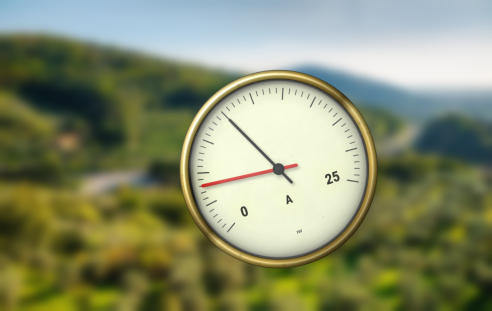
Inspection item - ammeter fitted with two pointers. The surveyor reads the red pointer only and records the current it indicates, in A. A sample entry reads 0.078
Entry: 4
